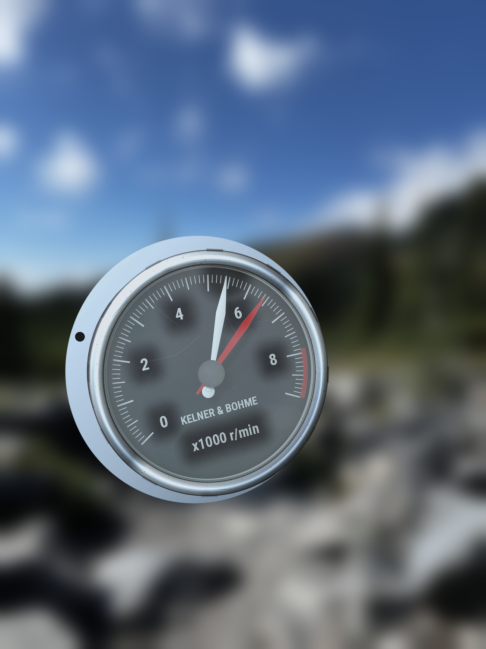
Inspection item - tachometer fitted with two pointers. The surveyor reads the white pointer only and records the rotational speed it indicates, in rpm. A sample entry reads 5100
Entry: 5400
